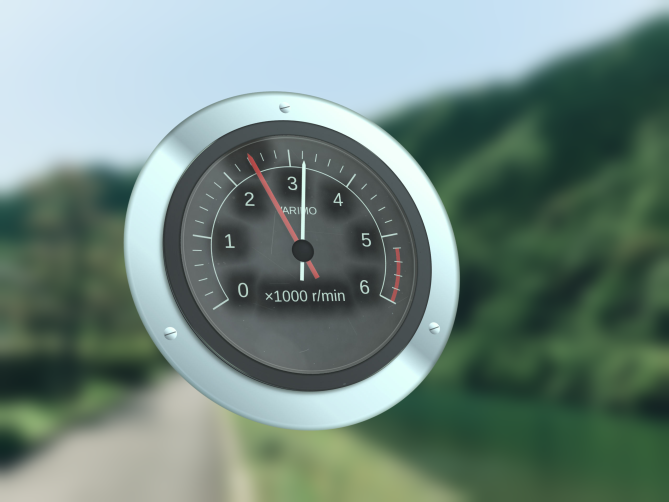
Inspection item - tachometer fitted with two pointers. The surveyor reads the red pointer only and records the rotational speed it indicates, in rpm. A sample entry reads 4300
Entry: 2400
